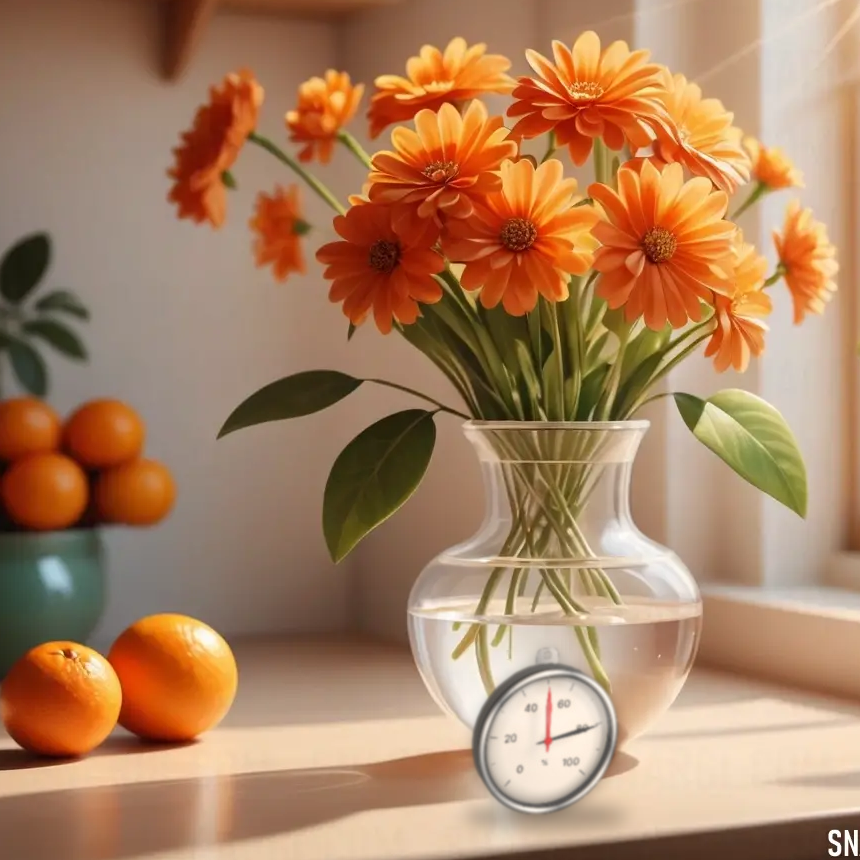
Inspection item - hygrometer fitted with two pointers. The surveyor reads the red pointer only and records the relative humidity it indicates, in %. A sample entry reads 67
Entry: 50
